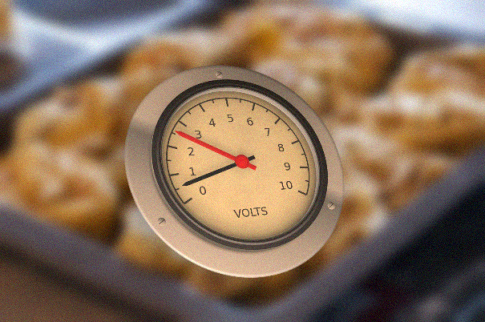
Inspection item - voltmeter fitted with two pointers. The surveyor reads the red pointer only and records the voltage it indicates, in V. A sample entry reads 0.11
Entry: 2.5
